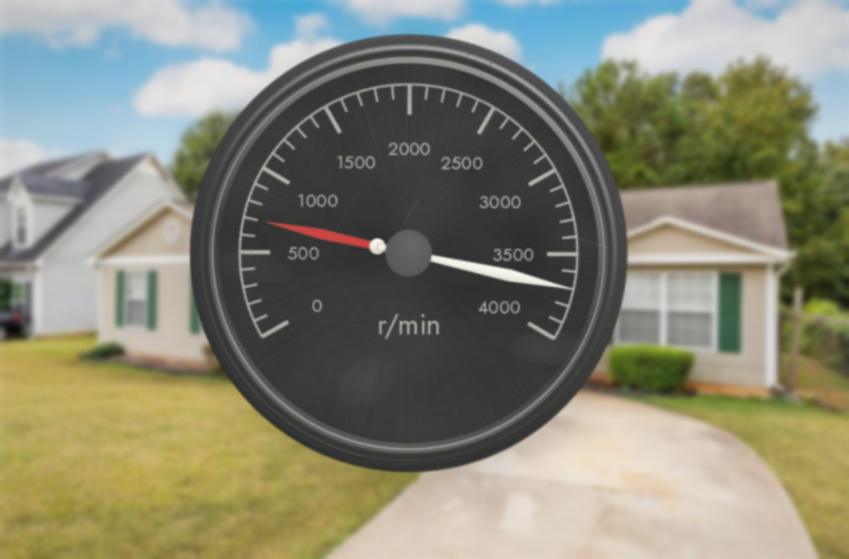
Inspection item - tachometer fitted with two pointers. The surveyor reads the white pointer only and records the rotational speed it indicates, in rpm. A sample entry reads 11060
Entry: 3700
